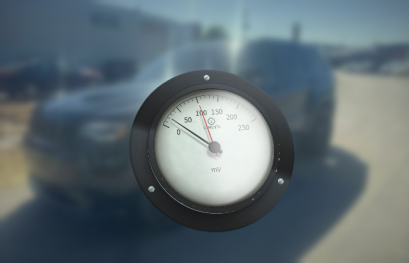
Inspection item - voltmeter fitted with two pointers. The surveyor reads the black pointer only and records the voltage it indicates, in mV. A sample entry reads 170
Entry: 20
